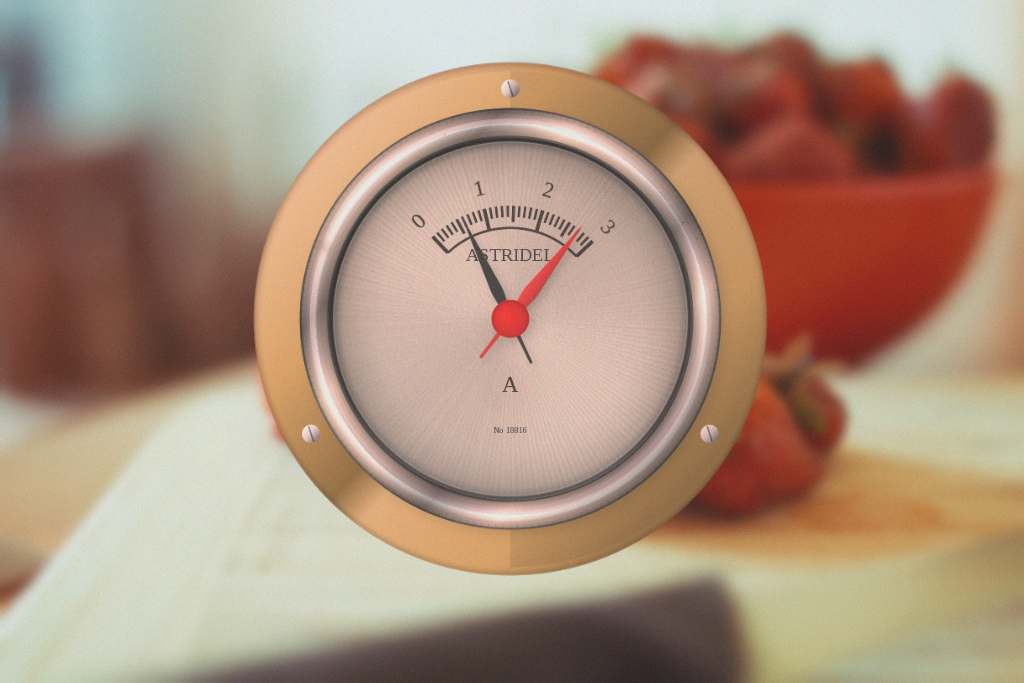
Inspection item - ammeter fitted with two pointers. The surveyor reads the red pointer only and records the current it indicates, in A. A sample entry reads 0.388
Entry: 2.7
